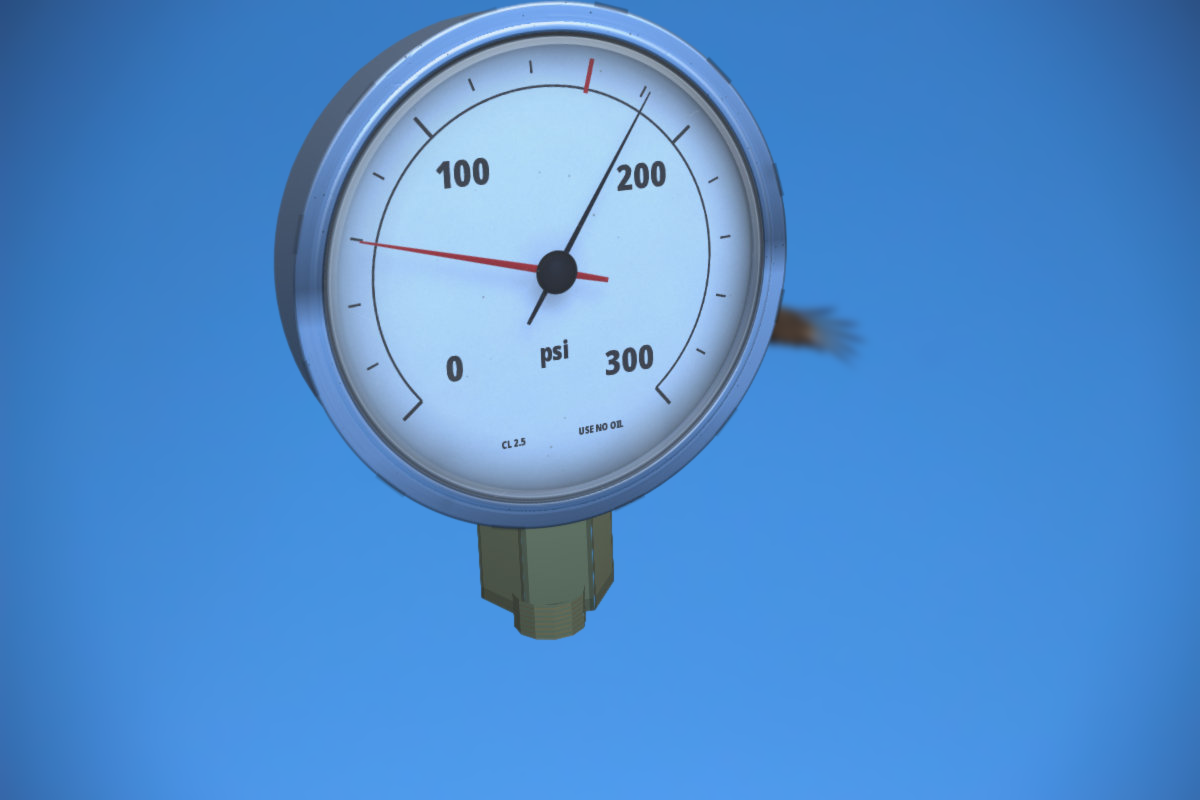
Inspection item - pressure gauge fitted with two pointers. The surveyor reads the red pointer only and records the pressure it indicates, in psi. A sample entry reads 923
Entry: 60
